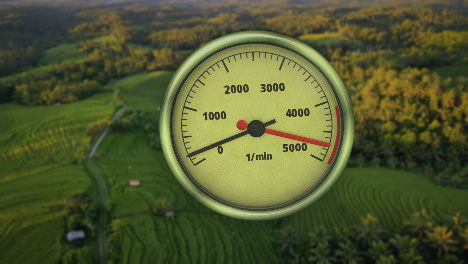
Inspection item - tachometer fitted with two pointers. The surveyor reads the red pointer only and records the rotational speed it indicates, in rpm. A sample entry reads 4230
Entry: 4700
